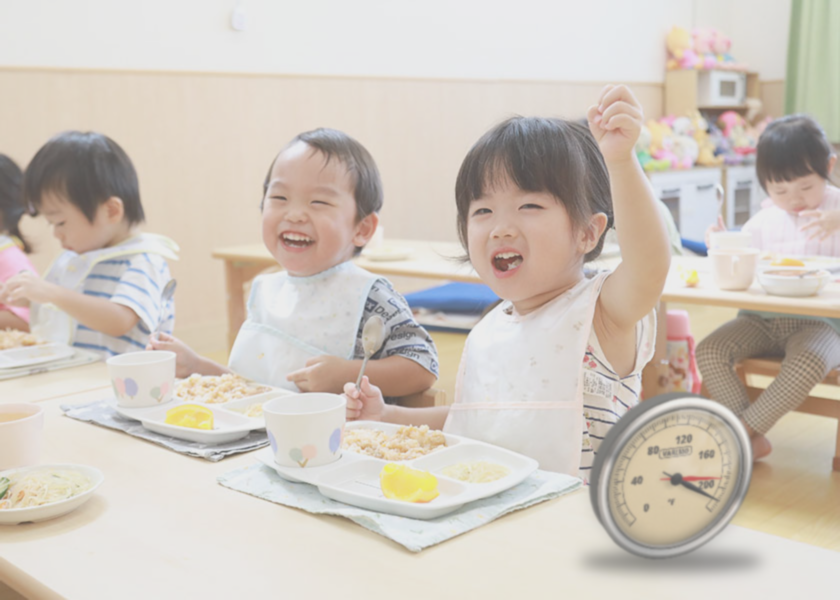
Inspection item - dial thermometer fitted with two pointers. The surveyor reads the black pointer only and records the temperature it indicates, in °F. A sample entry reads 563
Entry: 210
